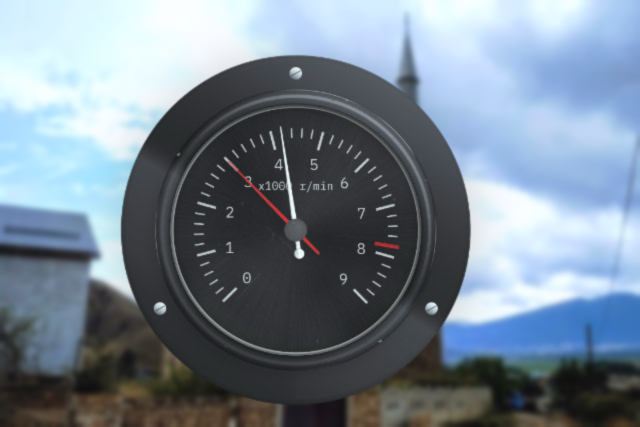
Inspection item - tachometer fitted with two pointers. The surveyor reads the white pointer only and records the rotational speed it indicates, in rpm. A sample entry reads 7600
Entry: 4200
